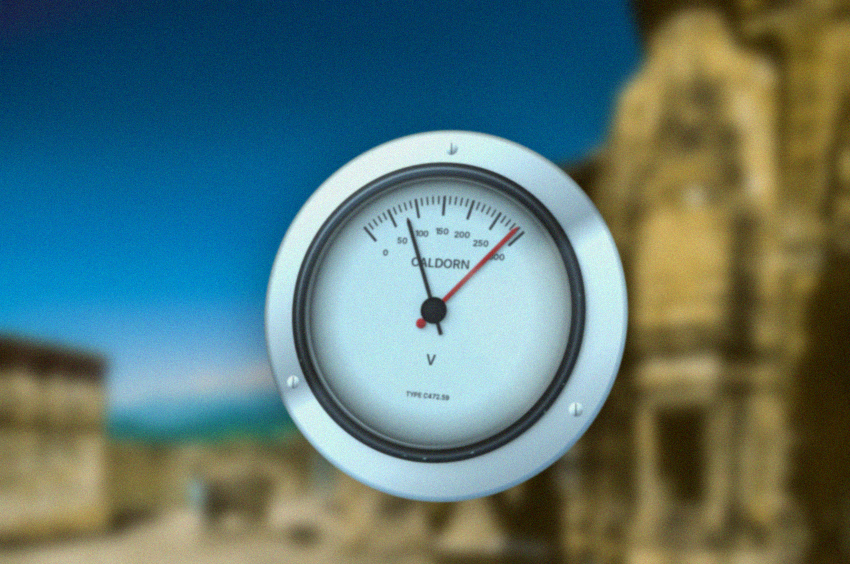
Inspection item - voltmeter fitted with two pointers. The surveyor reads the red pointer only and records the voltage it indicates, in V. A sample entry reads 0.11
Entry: 290
